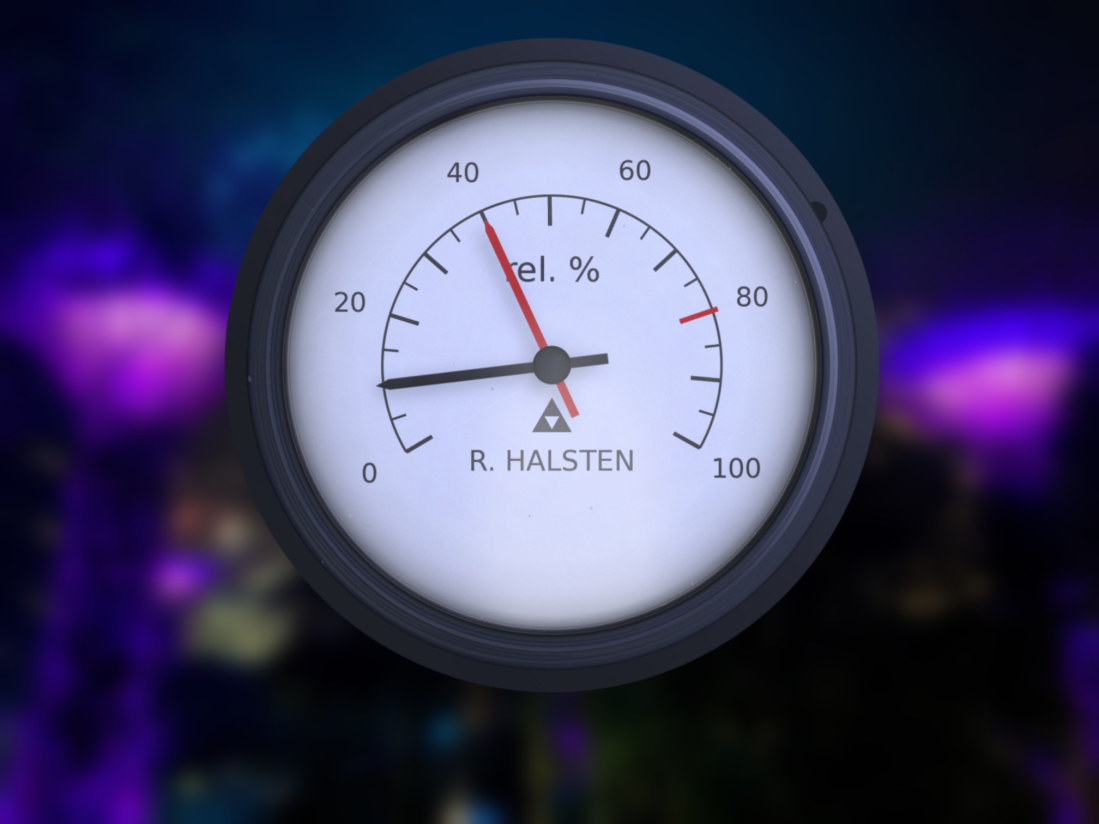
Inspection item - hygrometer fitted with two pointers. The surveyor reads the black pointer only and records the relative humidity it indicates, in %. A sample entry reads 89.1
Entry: 10
